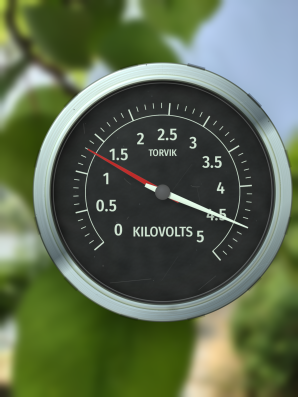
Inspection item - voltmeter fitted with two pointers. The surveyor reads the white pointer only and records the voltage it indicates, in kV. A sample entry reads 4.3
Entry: 4.5
